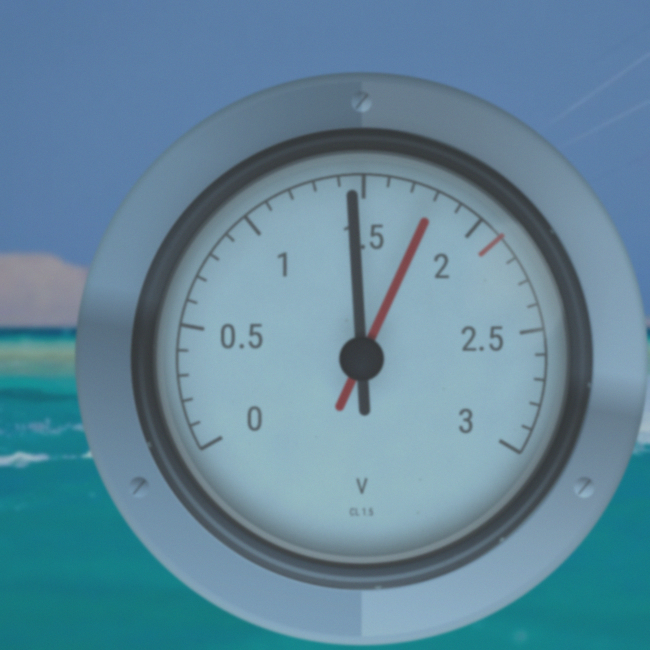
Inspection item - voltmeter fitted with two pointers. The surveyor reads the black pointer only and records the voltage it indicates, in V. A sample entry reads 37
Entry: 1.45
